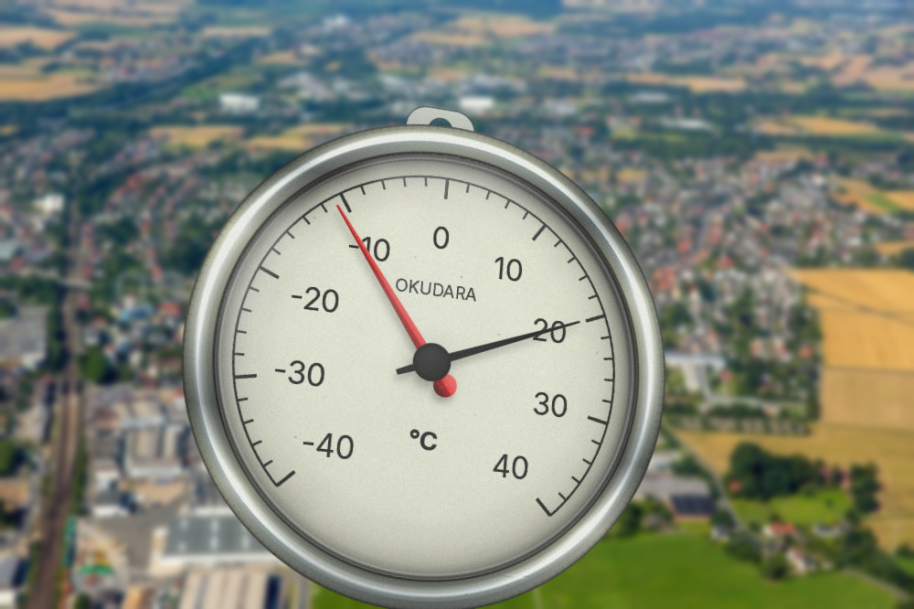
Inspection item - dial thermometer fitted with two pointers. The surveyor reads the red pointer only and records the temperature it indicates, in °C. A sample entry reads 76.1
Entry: -11
